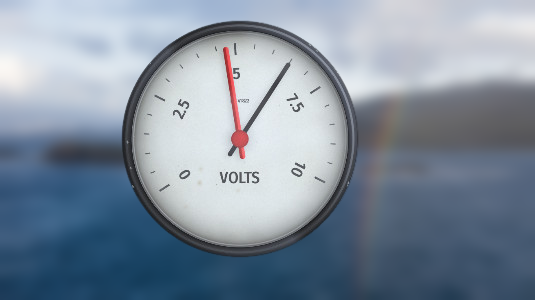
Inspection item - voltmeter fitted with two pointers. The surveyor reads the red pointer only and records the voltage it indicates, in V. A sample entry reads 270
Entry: 4.75
